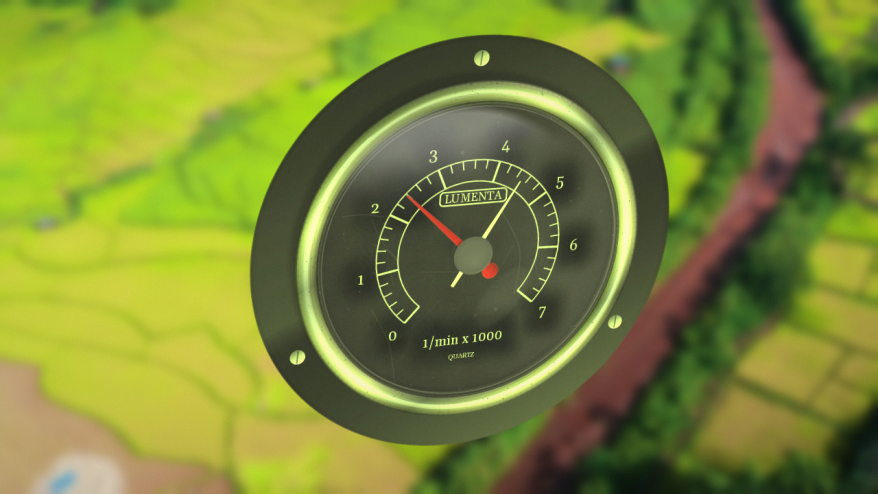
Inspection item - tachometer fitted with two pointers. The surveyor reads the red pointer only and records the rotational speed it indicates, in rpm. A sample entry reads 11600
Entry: 2400
